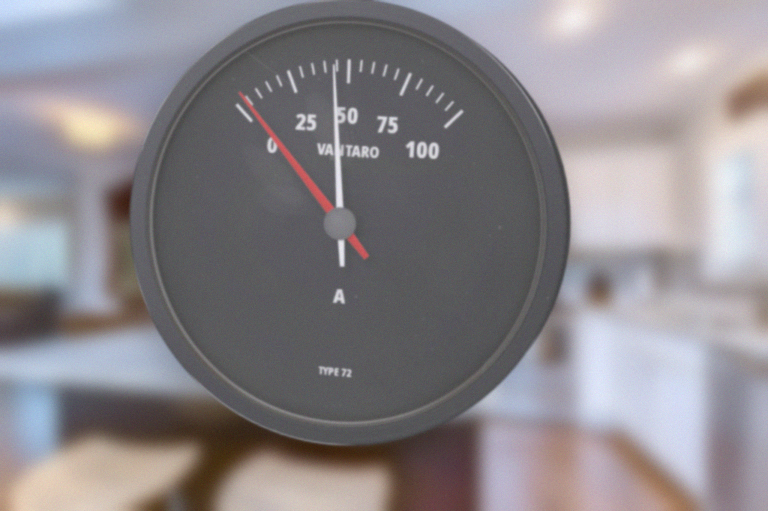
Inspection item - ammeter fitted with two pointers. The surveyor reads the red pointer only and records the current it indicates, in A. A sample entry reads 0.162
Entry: 5
